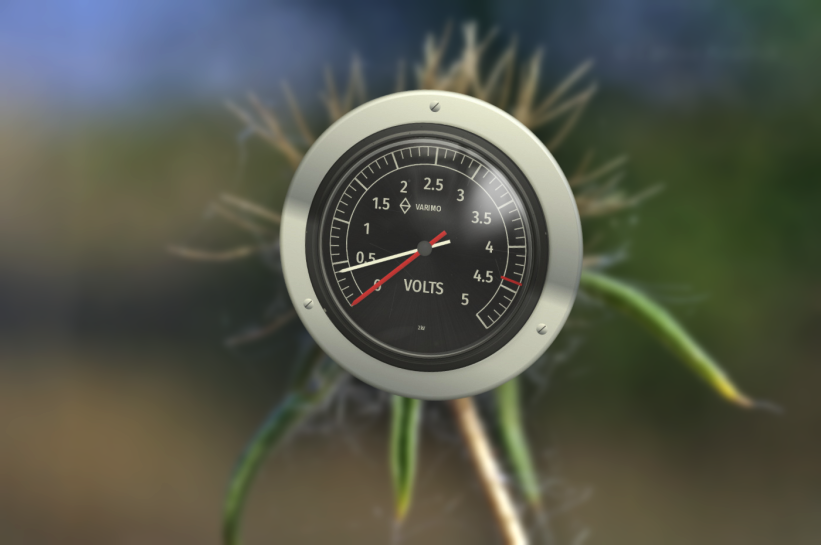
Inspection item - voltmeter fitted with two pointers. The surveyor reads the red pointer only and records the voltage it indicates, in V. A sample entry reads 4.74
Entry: 0
